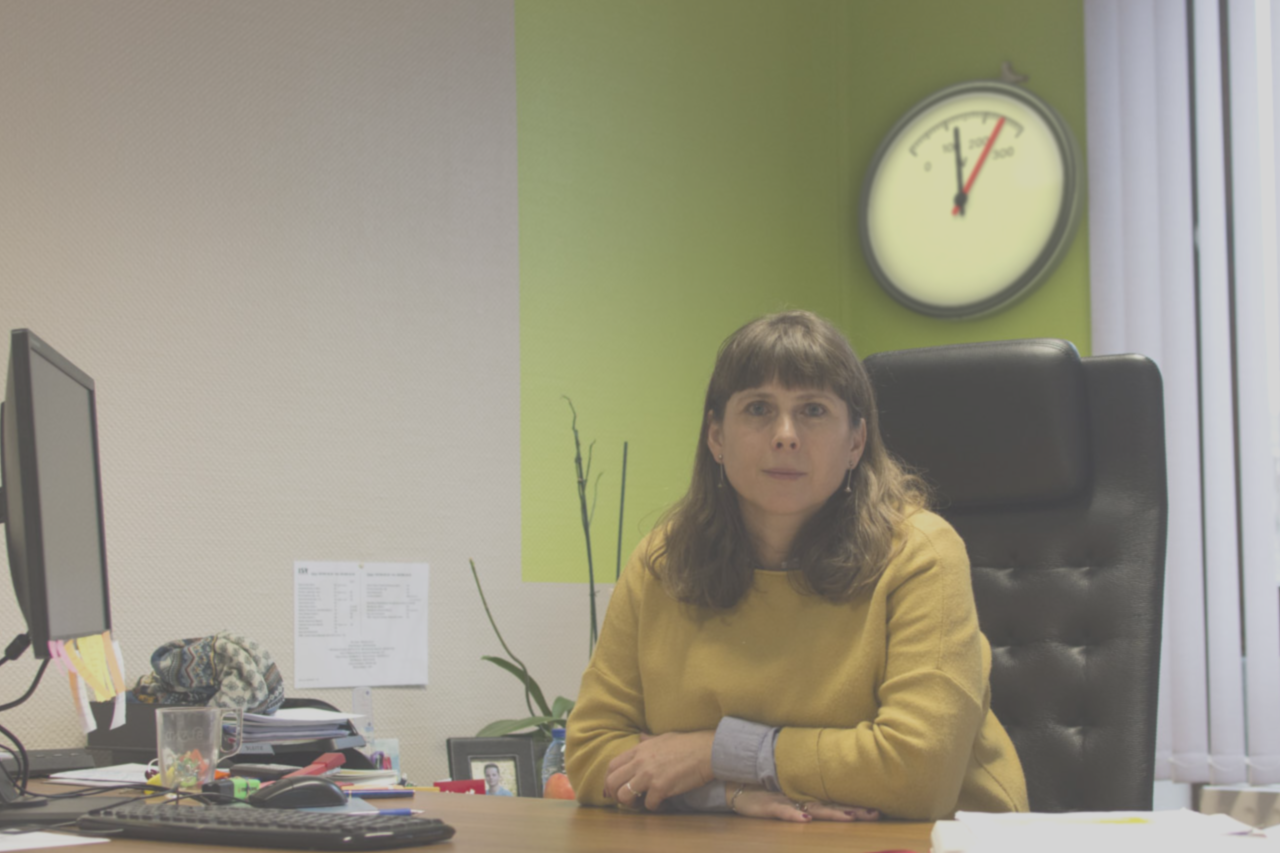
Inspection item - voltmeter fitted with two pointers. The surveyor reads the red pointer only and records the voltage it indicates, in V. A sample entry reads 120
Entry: 250
